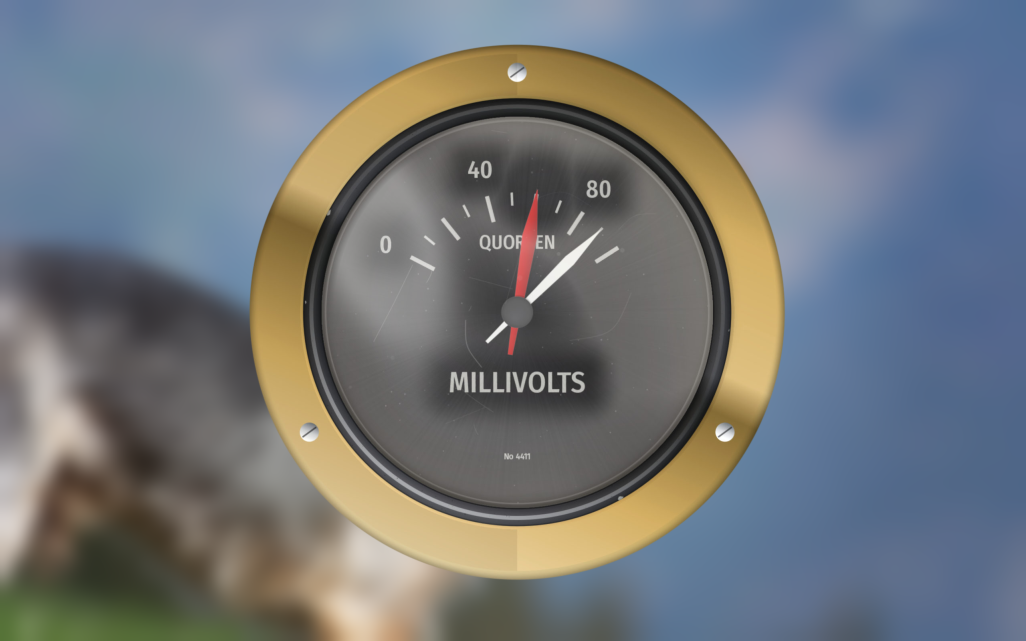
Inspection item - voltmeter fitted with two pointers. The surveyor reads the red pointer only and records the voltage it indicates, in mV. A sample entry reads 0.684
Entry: 60
